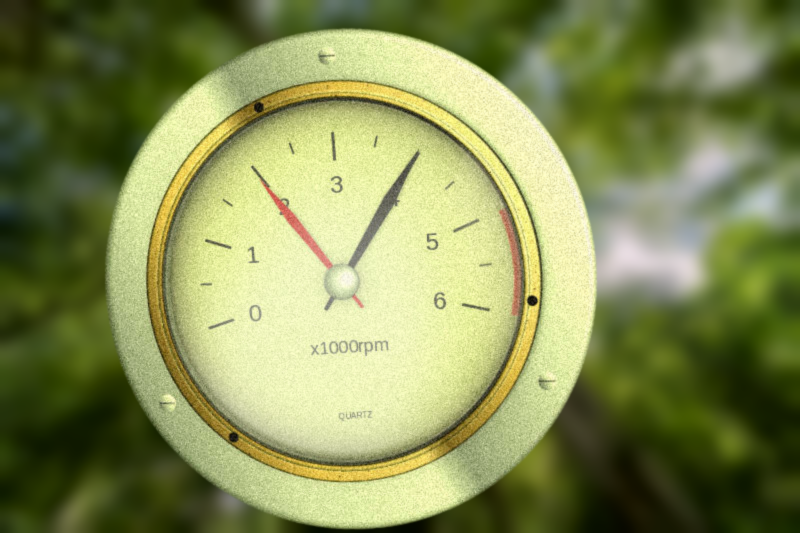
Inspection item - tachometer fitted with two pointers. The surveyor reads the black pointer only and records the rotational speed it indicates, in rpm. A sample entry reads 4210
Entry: 4000
